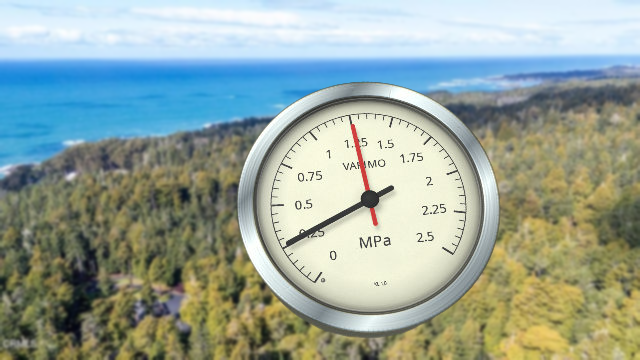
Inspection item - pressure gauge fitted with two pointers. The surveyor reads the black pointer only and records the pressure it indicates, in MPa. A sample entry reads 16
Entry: 0.25
